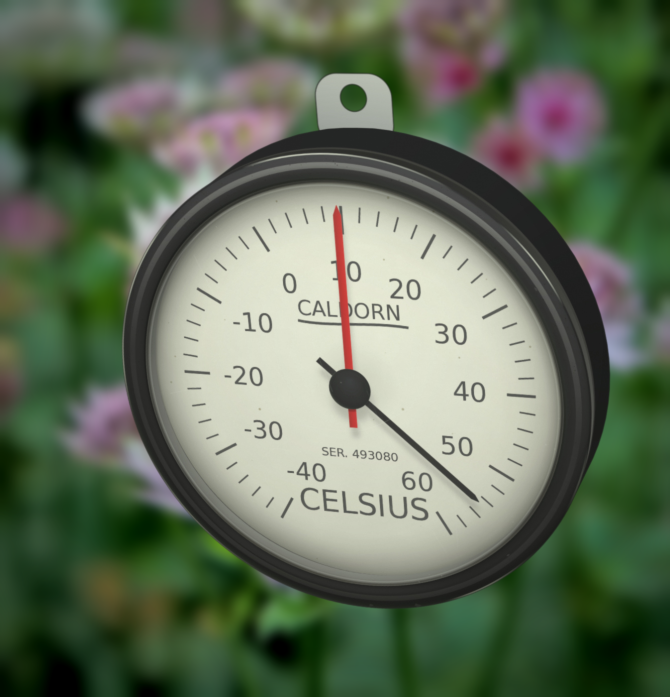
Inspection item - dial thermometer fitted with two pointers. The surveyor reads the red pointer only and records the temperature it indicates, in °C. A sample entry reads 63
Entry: 10
